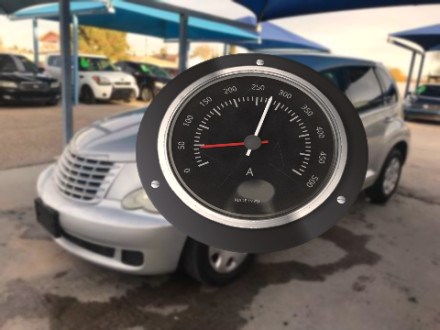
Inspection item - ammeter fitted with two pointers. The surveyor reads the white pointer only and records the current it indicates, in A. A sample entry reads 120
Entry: 280
